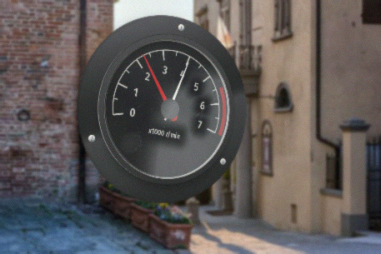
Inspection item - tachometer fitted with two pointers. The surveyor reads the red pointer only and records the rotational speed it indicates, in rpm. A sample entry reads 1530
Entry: 2250
